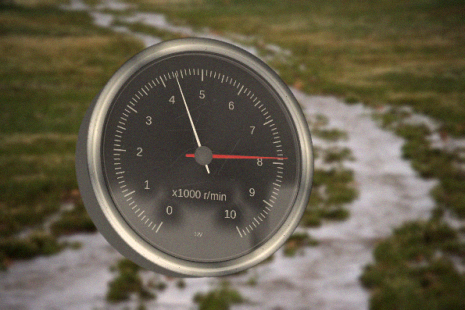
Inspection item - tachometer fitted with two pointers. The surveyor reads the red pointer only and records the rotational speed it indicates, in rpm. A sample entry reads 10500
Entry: 7900
